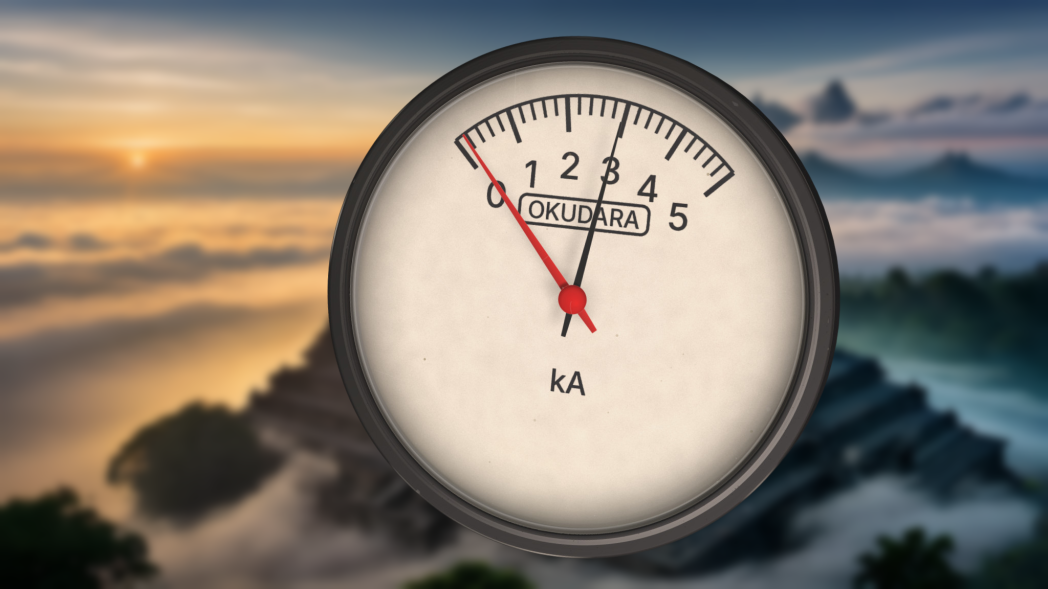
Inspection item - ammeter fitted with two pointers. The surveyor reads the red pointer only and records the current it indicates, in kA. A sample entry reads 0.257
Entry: 0.2
